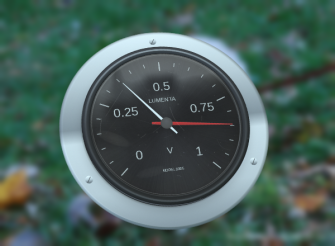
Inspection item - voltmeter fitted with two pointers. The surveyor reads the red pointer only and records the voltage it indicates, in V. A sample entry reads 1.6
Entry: 0.85
